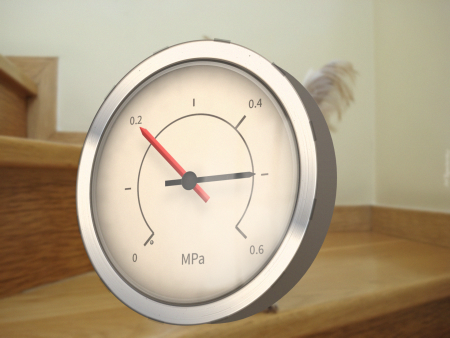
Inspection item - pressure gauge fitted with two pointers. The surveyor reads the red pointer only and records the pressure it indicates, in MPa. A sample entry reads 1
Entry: 0.2
